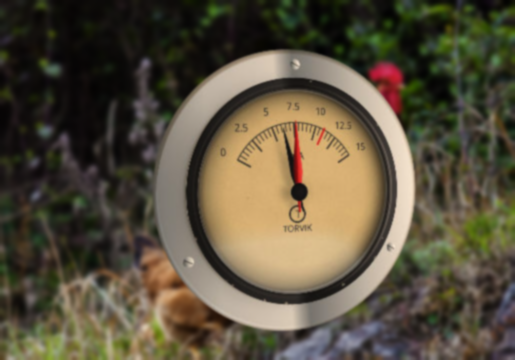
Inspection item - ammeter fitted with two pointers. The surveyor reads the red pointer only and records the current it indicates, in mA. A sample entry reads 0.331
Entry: 7.5
